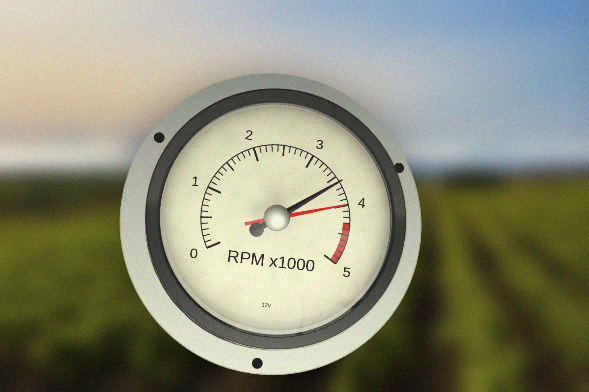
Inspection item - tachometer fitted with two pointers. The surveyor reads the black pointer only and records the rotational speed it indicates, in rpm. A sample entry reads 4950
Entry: 3600
